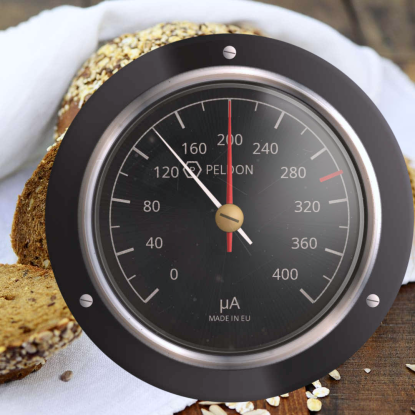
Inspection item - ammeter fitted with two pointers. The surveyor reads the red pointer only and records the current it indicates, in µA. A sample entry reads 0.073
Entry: 200
